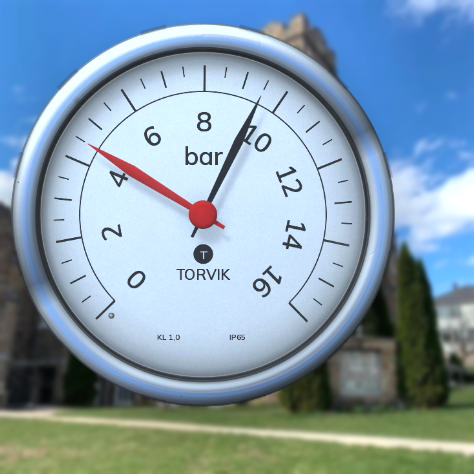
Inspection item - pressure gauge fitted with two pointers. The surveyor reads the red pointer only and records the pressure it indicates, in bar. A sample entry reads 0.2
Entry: 4.5
